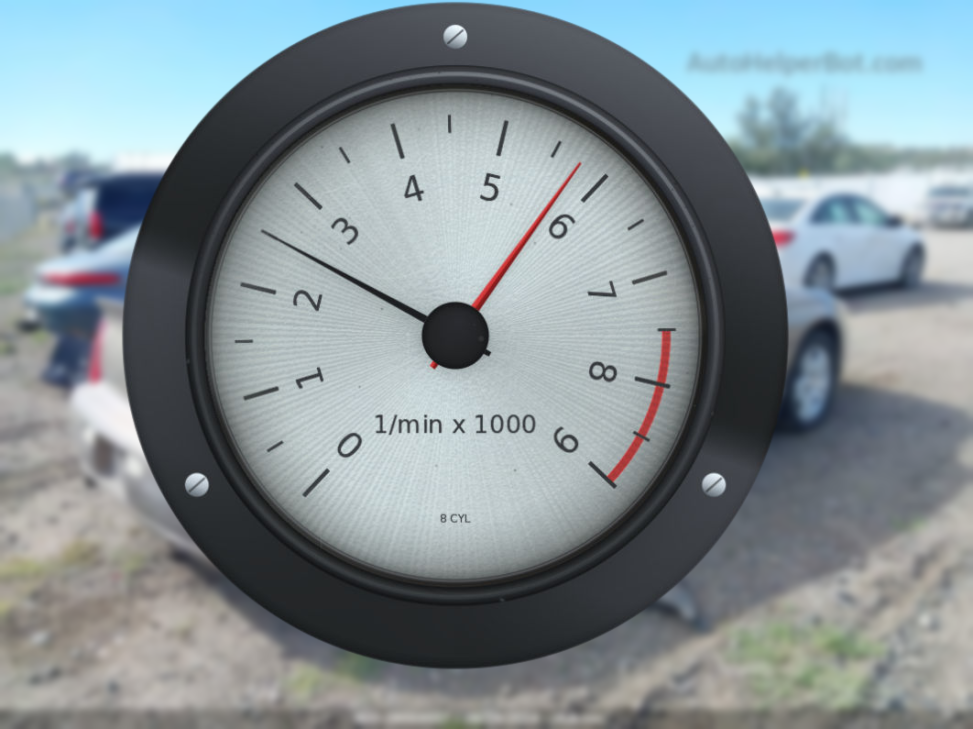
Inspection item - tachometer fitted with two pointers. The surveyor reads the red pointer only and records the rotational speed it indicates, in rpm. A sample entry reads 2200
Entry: 5750
